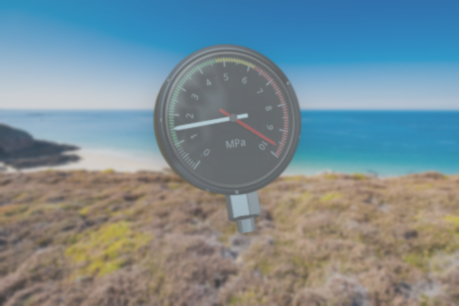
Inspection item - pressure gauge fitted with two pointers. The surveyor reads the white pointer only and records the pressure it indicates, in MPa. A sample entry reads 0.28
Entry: 1.5
